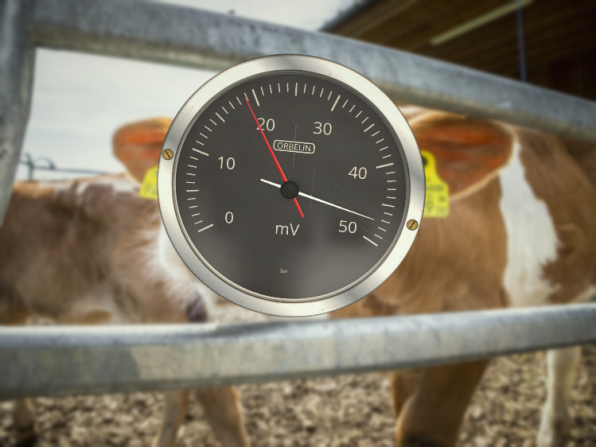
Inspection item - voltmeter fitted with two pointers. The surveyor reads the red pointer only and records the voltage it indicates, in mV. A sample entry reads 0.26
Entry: 19
